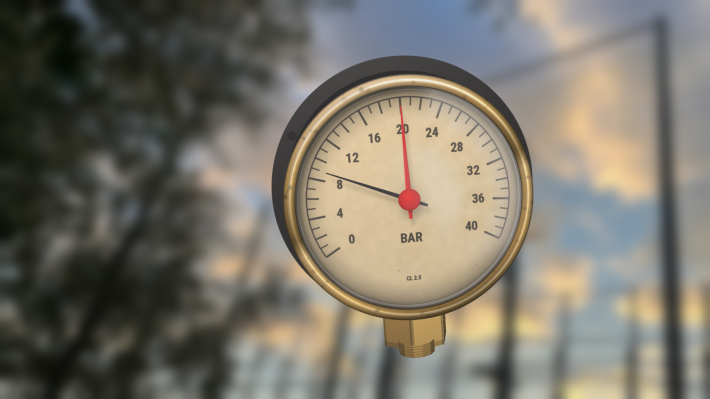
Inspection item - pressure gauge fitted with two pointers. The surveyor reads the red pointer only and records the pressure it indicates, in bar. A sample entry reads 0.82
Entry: 20
